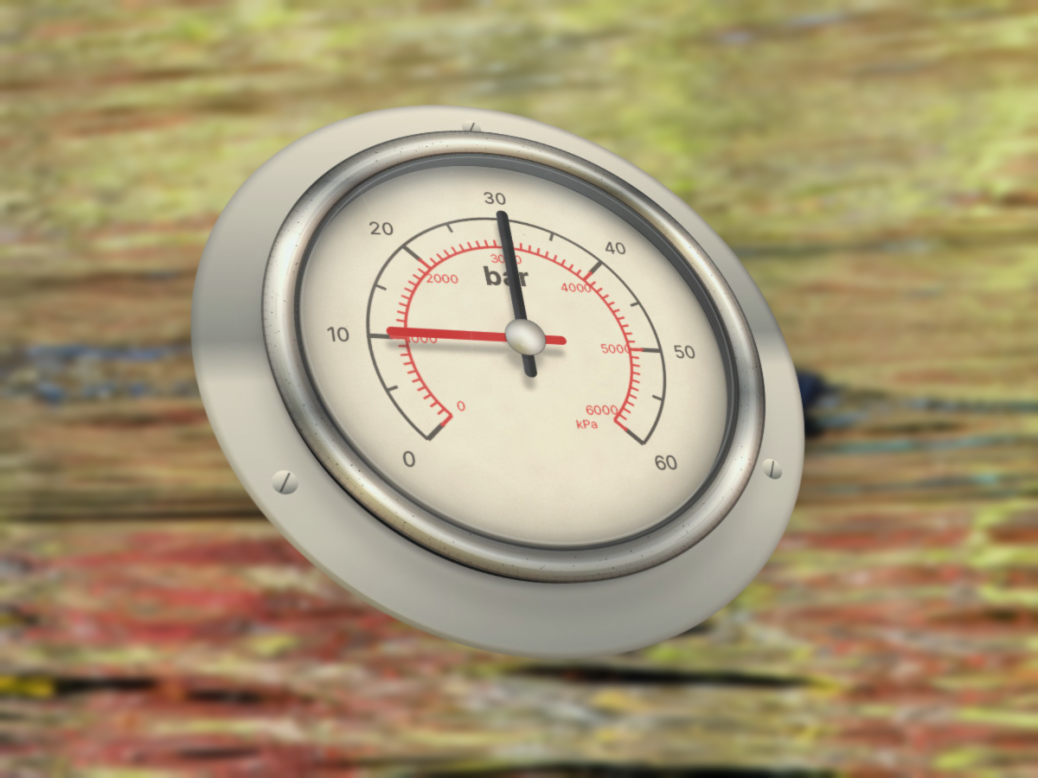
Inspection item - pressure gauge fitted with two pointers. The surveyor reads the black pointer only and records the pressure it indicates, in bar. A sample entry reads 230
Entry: 30
